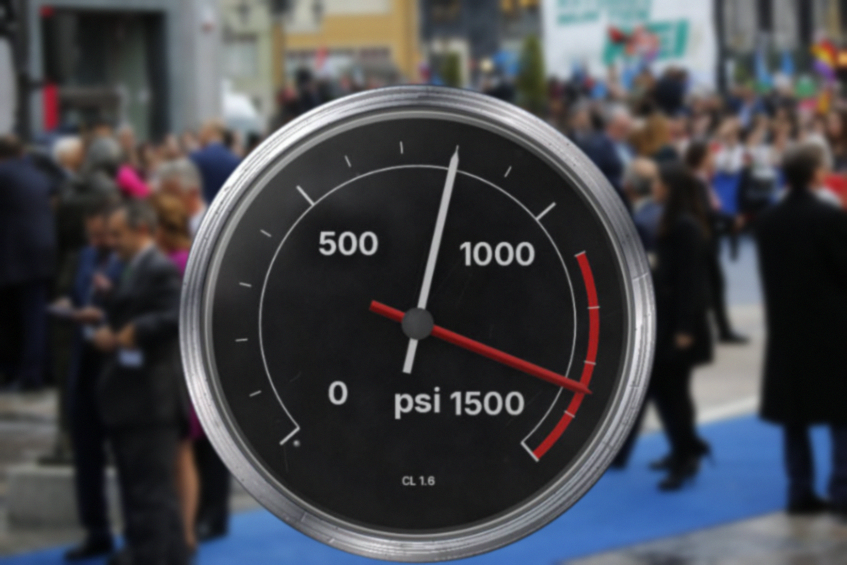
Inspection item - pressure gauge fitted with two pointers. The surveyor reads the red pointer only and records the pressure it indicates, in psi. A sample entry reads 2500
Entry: 1350
